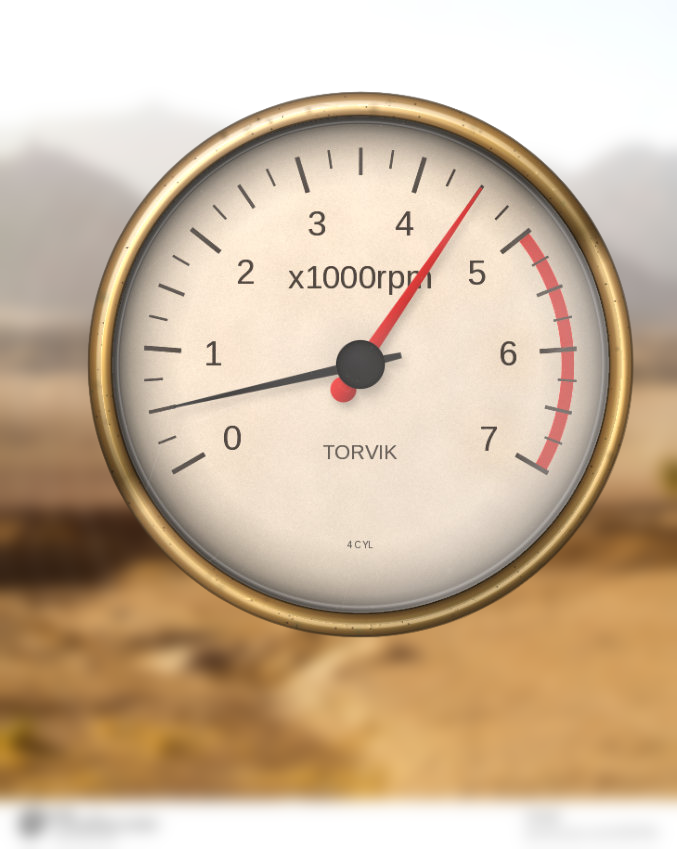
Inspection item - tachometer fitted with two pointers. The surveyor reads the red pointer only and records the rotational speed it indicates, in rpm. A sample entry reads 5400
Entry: 4500
